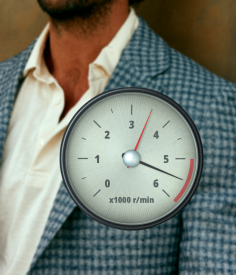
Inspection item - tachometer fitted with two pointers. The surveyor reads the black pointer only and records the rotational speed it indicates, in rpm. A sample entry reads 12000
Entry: 5500
